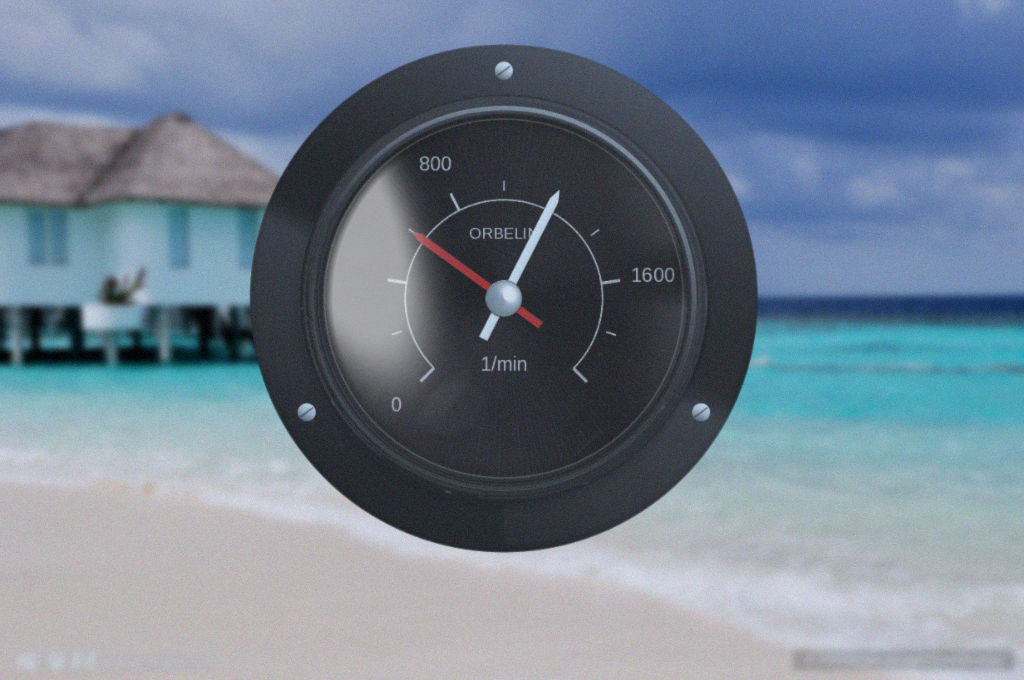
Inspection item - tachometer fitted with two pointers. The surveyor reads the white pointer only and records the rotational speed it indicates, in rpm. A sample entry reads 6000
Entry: 1200
